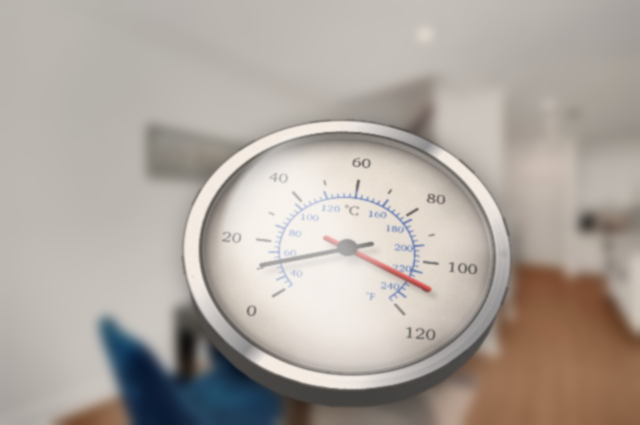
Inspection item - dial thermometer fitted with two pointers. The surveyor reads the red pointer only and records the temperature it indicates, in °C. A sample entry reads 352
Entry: 110
